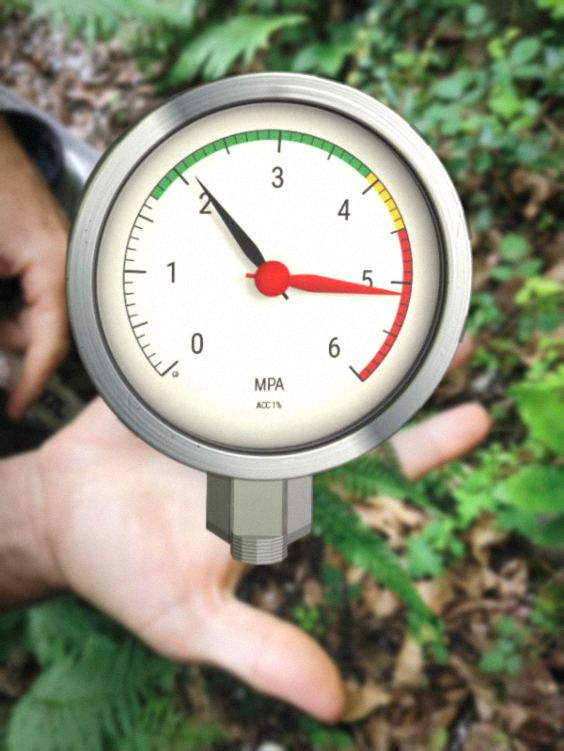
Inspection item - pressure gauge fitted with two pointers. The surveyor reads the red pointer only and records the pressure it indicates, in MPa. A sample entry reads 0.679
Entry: 5.1
